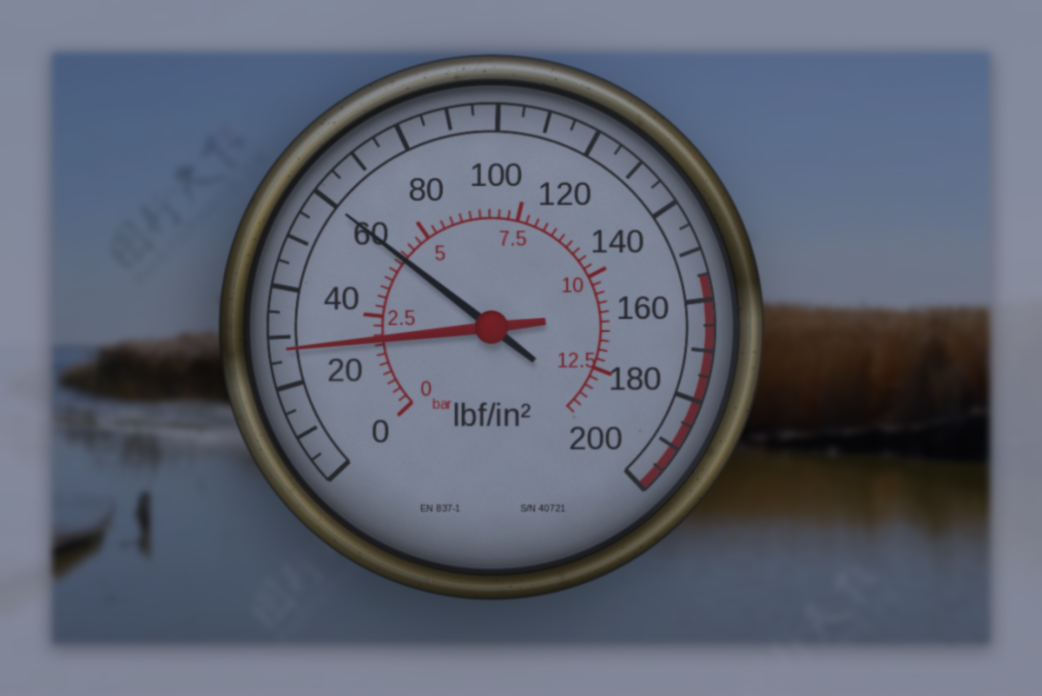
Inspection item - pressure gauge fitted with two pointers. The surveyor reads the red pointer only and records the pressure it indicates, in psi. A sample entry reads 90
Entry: 27.5
